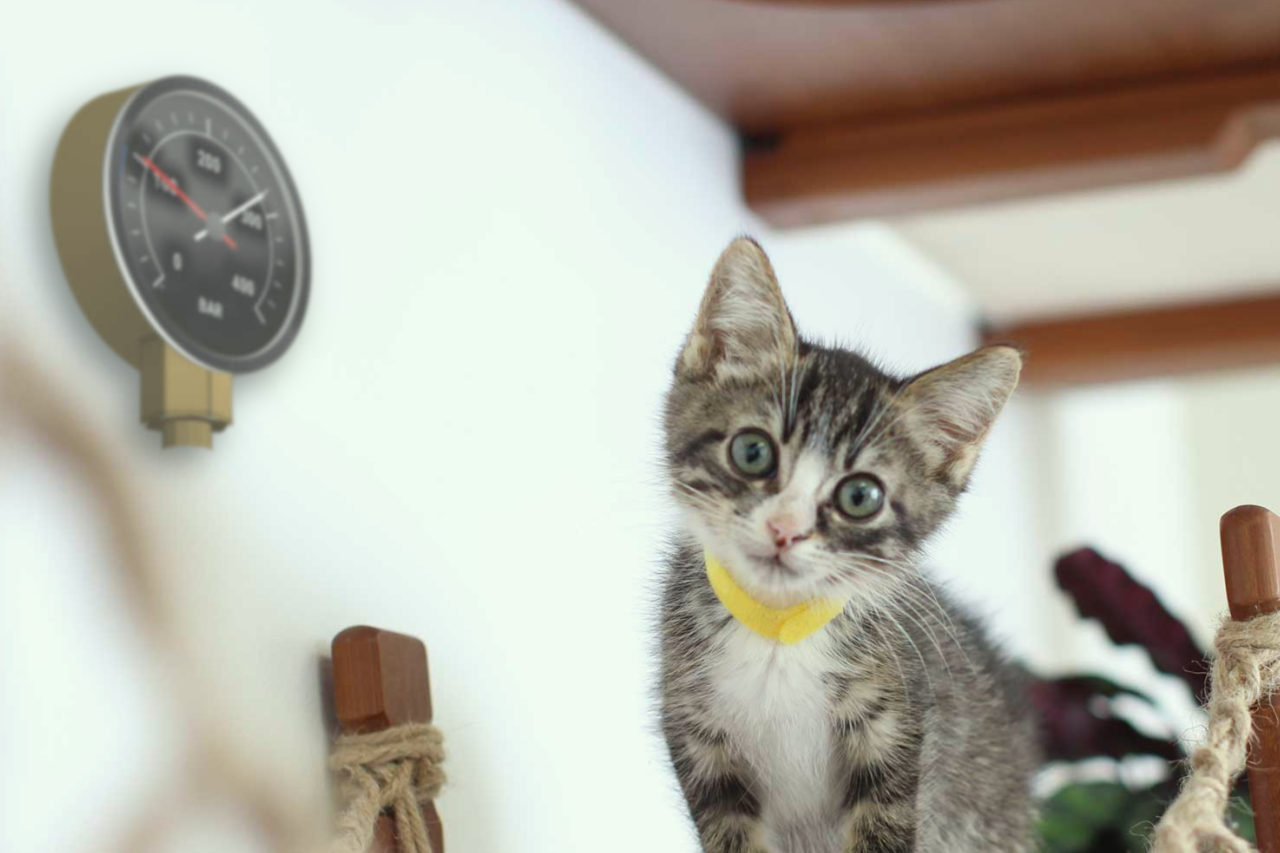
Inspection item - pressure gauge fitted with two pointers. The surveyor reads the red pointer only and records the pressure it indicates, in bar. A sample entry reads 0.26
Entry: 100
